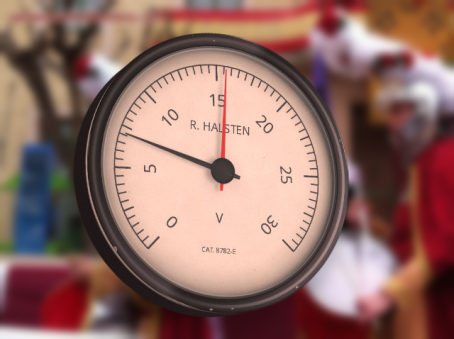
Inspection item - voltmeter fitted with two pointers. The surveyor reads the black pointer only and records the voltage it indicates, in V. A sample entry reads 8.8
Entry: 7
